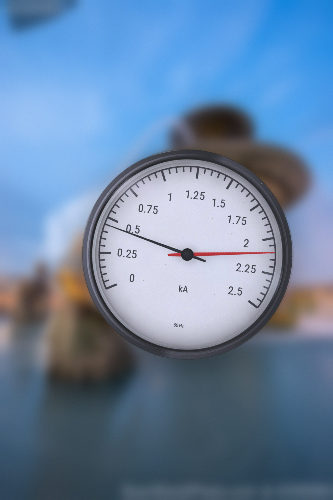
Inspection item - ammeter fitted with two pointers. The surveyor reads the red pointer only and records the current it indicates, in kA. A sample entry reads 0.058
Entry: 2.1
